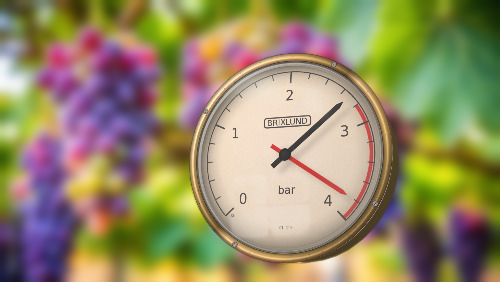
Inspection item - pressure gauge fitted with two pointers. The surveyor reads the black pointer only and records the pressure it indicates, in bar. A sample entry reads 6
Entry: 2.7
